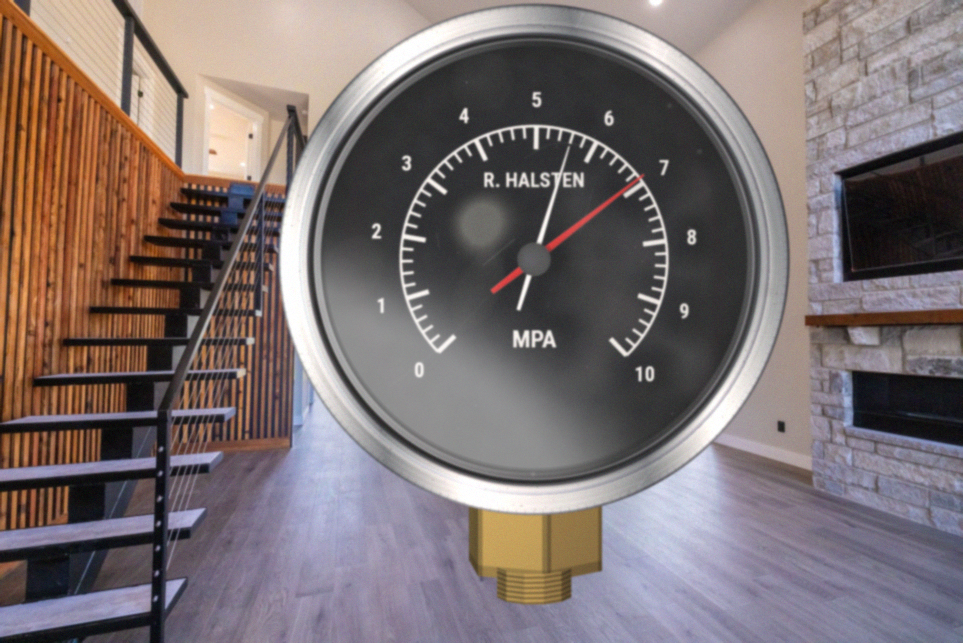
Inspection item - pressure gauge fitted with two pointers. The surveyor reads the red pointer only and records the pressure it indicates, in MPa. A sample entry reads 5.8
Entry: 6.9
